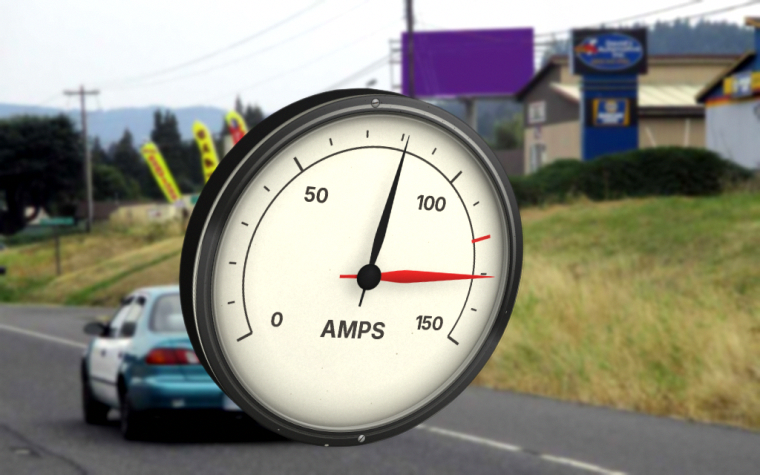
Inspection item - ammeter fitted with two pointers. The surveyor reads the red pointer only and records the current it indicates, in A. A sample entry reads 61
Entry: 130
